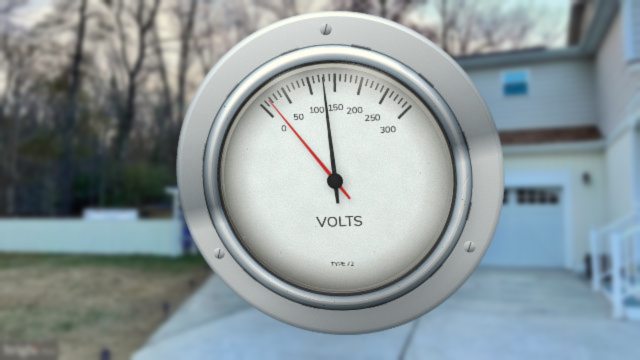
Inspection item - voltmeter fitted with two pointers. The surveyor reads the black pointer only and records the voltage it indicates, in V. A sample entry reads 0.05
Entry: 130
